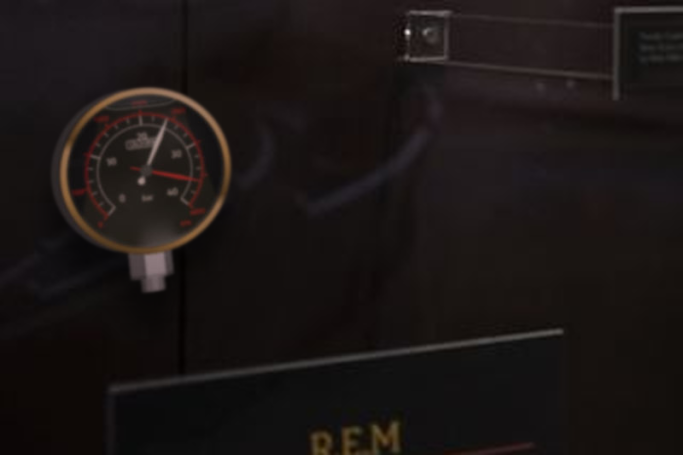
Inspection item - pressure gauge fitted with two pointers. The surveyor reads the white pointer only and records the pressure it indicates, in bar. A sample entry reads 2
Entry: 24
